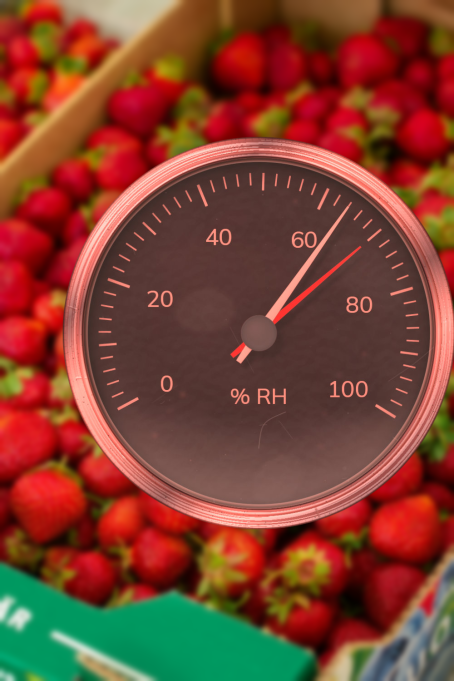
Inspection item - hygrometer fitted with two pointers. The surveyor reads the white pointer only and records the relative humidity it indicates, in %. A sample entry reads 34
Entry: 64
